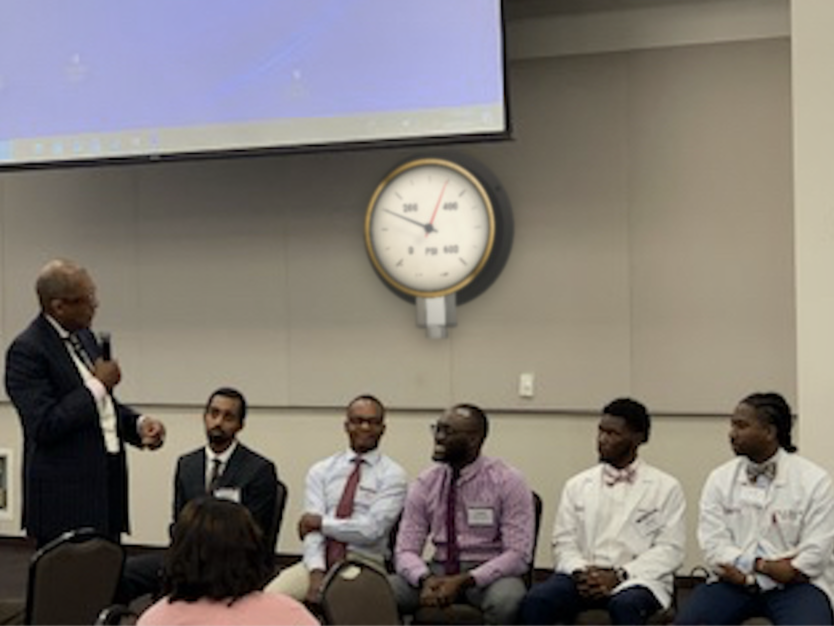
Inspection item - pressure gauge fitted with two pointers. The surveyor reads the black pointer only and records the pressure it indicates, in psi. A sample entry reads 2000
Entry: 150
